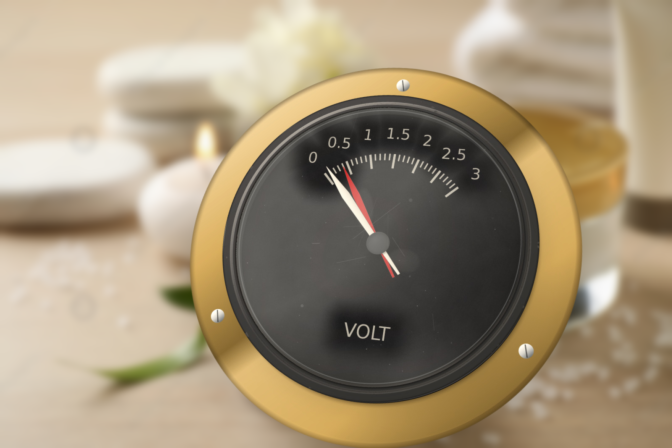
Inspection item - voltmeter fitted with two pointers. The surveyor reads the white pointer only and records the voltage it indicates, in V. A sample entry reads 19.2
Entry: 0.1
